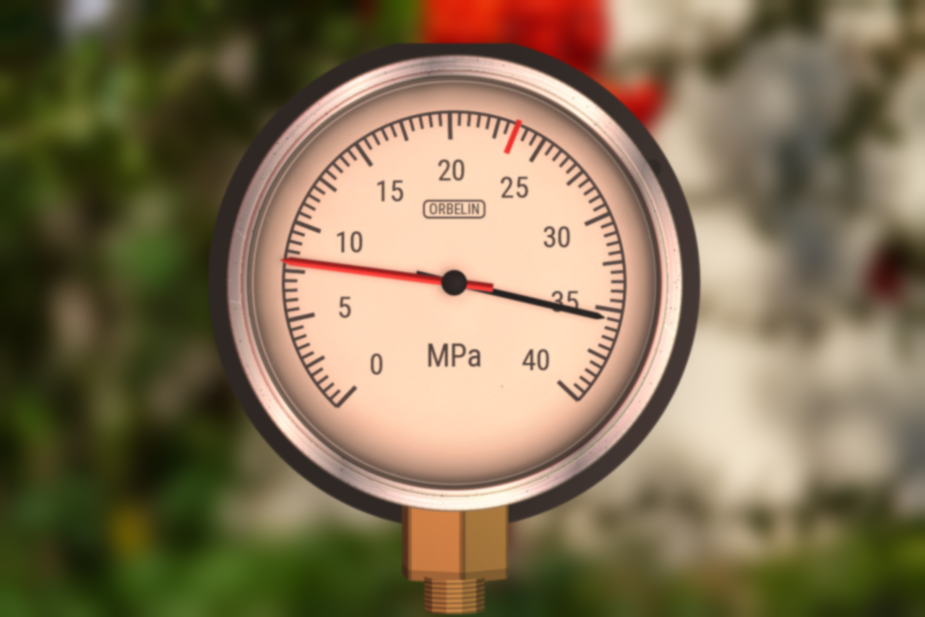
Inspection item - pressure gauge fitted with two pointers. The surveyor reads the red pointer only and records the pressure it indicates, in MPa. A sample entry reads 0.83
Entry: 8
